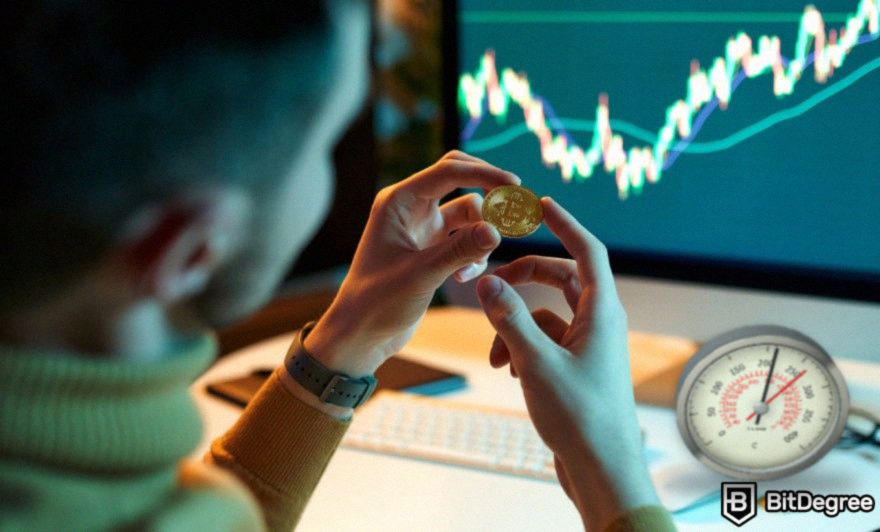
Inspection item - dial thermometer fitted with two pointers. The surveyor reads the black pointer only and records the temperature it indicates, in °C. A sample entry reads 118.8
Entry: 210
